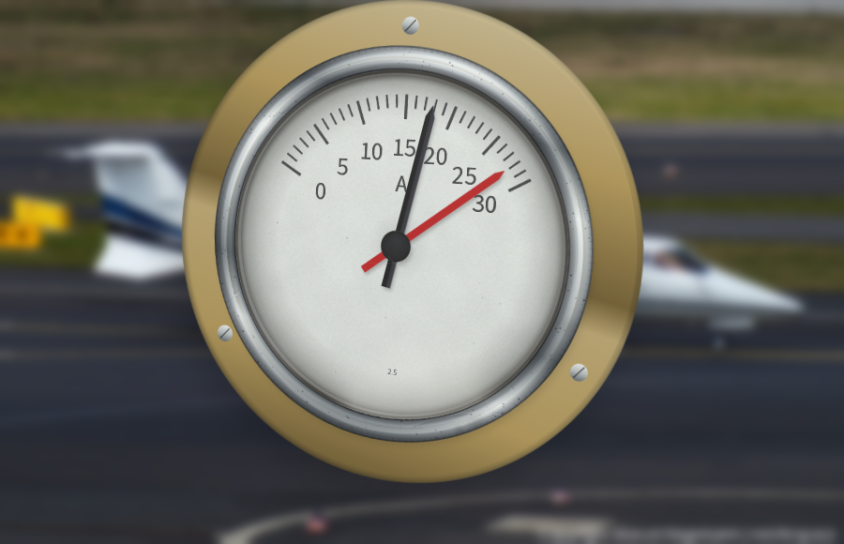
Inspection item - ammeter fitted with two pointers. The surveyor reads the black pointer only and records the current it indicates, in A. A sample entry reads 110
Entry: 18
